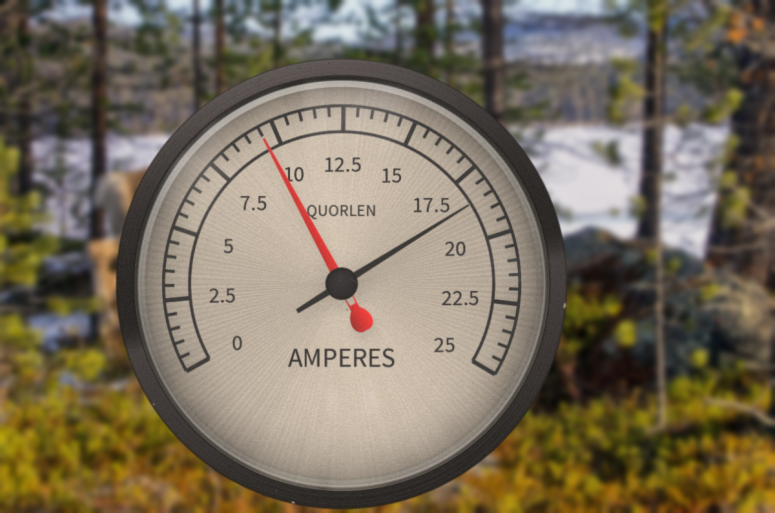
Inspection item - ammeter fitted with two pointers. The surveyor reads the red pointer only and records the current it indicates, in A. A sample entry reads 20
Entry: 9.5
